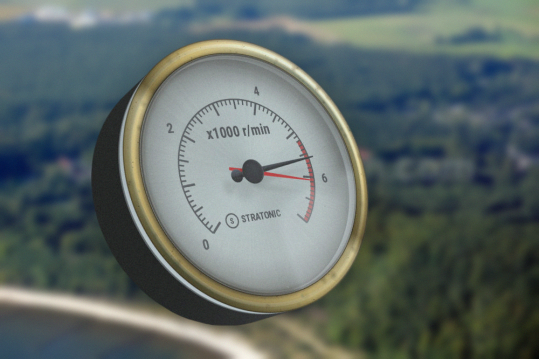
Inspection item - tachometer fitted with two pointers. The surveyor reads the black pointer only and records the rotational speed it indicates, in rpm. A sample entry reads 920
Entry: 5600
